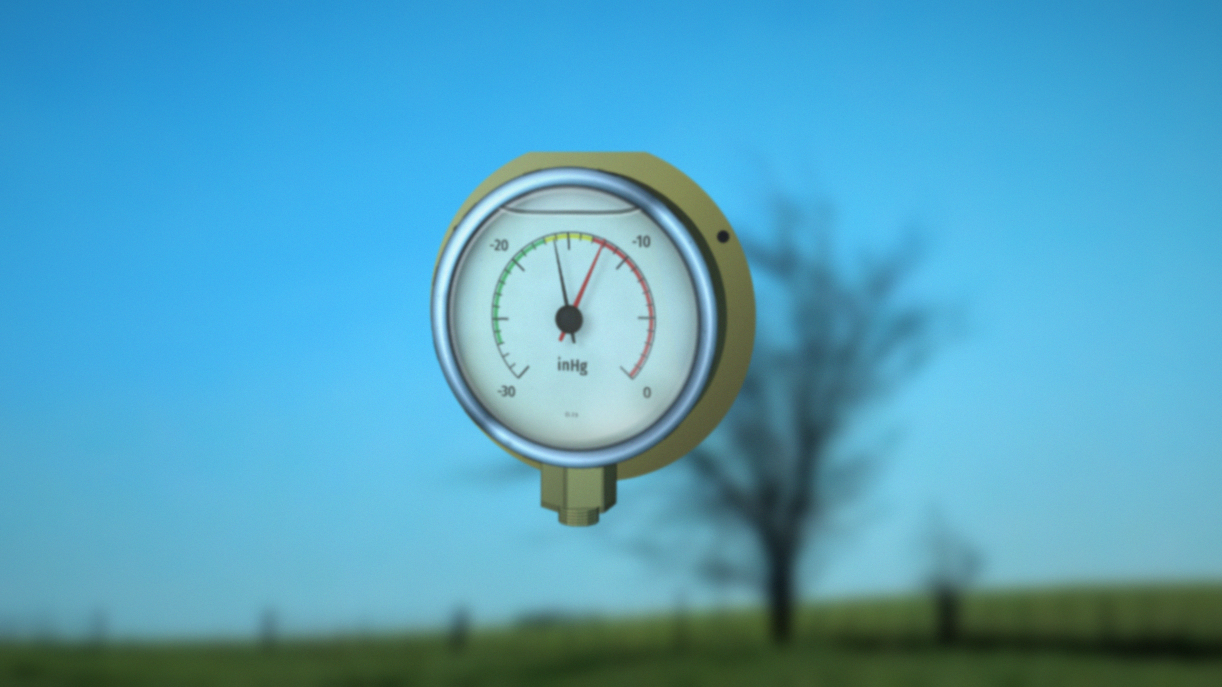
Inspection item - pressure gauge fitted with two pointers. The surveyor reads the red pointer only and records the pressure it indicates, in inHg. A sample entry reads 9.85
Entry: -12
